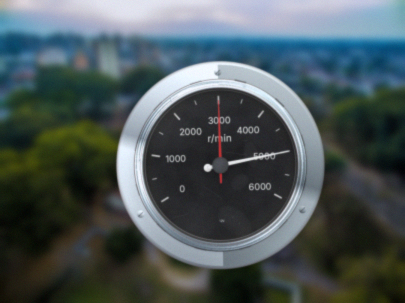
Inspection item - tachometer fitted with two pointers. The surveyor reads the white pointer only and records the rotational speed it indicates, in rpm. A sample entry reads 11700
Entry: 5000
